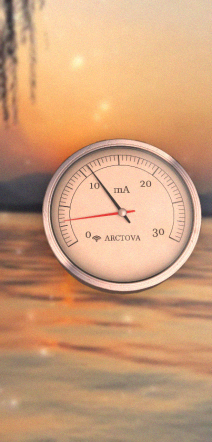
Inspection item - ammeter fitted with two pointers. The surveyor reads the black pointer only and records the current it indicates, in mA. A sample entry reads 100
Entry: 11
